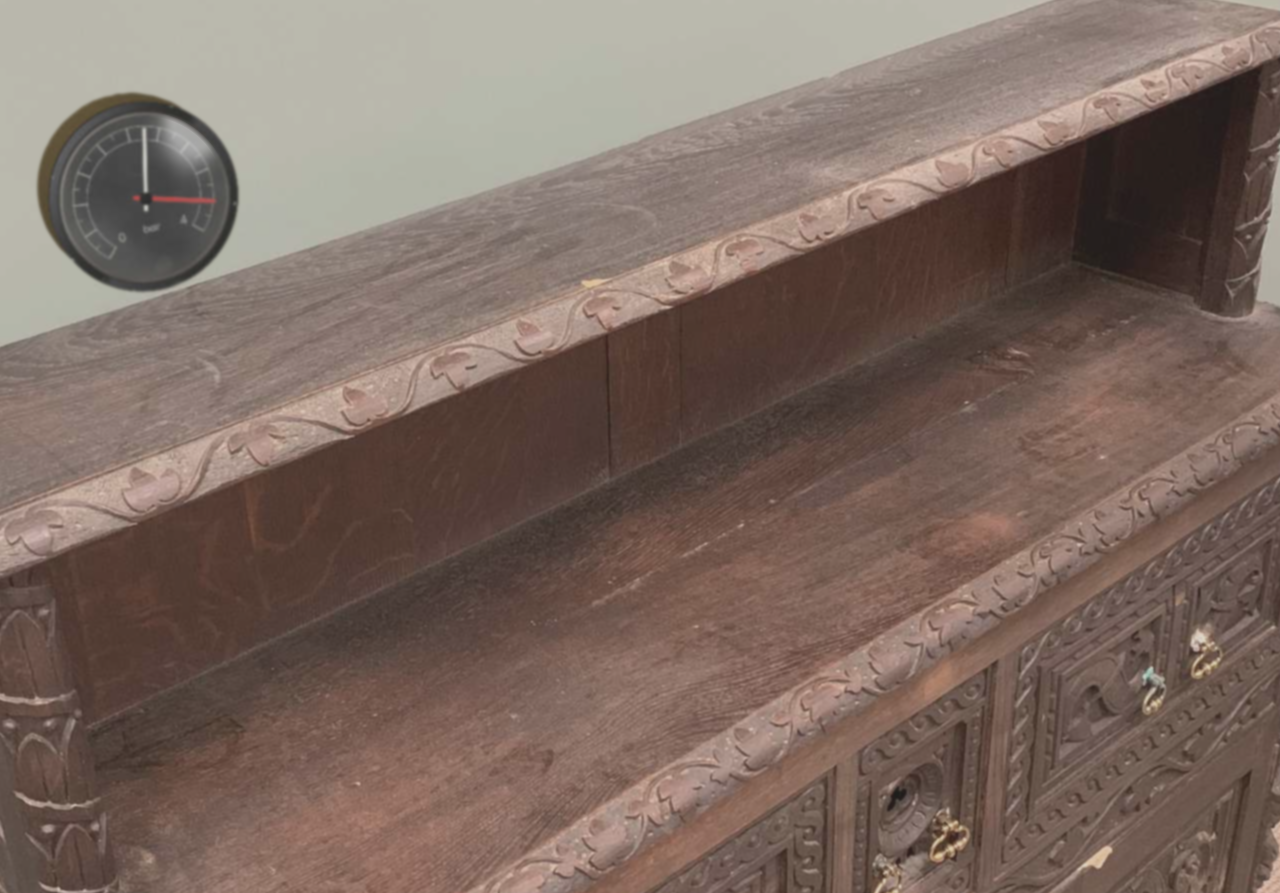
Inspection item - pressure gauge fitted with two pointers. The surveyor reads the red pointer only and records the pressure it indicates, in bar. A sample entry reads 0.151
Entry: 3.6
